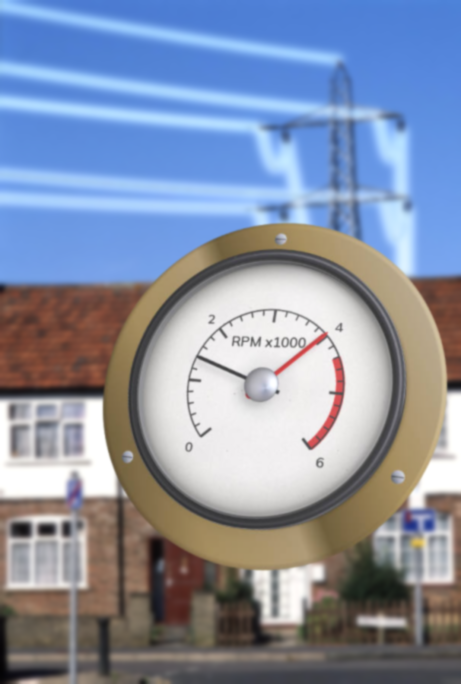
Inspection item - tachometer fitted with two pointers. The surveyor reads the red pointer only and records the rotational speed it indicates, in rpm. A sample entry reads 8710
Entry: 4000
